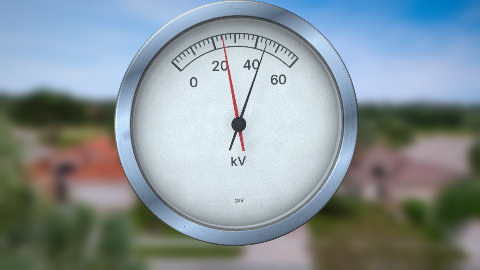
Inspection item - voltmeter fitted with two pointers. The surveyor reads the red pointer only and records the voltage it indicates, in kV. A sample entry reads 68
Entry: 24
